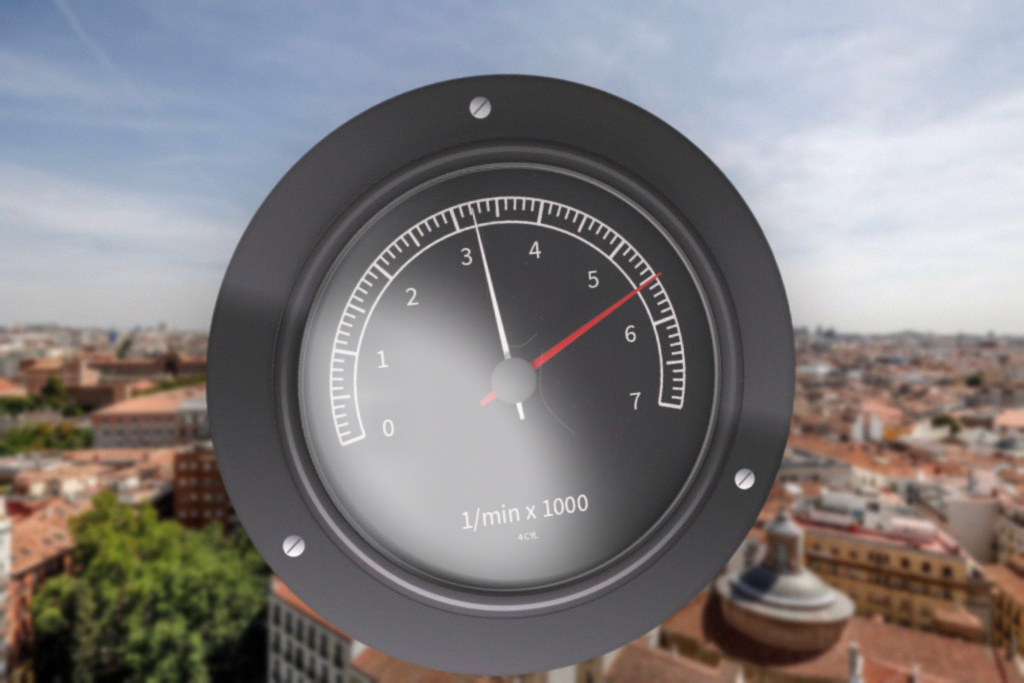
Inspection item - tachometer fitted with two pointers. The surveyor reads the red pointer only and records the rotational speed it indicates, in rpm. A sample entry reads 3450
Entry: 5500
